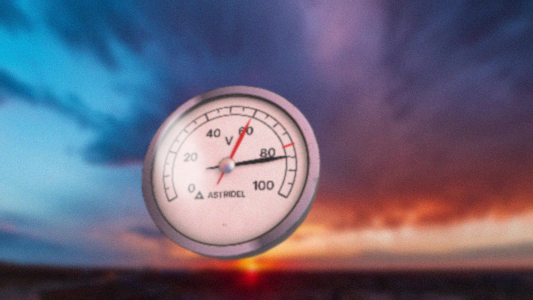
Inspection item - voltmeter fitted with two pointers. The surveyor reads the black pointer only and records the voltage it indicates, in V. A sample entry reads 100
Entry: 85
